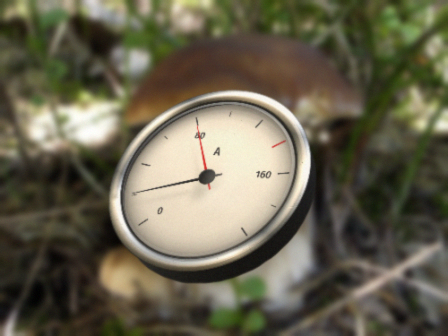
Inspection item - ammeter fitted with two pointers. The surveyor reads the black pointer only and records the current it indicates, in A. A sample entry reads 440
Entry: 20
